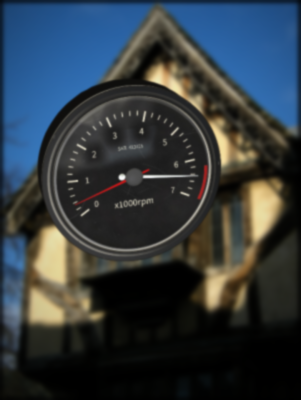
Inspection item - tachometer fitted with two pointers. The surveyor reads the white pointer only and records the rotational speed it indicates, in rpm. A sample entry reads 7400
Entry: 6400
